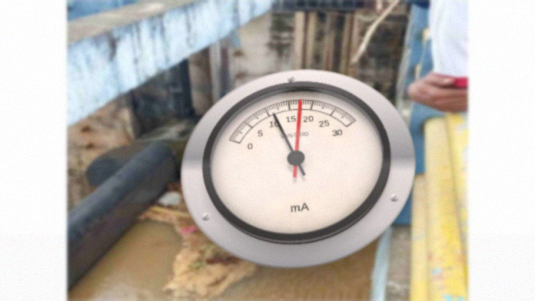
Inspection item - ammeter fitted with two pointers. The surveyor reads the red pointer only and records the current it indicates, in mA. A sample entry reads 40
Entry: 17.5
